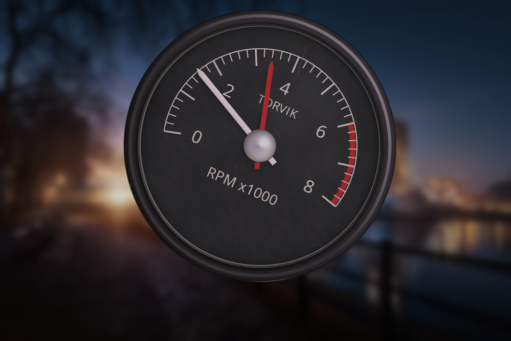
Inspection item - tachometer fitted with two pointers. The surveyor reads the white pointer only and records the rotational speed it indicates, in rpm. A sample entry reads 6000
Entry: 1600
